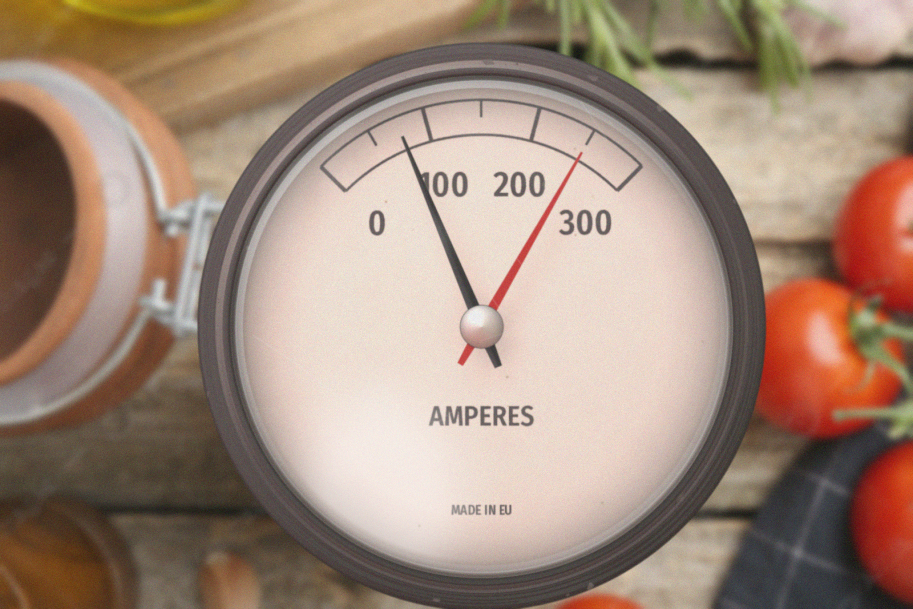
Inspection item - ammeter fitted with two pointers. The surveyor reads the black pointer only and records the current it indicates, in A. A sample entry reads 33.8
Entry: 75
